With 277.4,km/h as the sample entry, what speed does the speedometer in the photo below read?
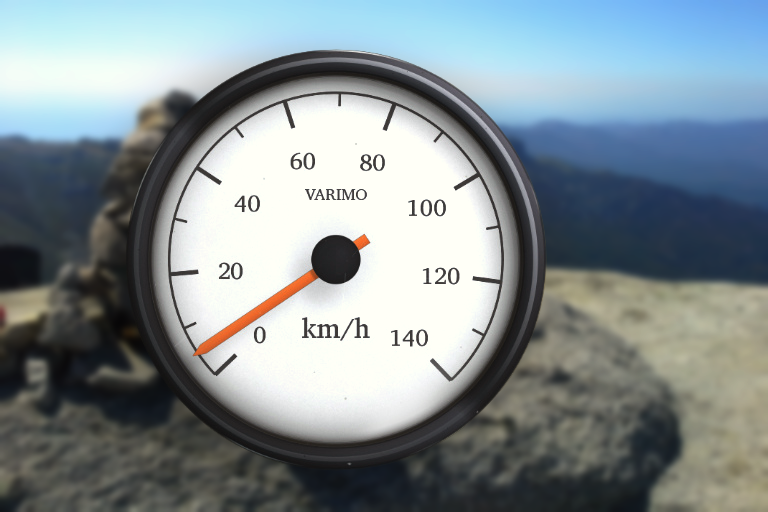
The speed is 5,km/h
